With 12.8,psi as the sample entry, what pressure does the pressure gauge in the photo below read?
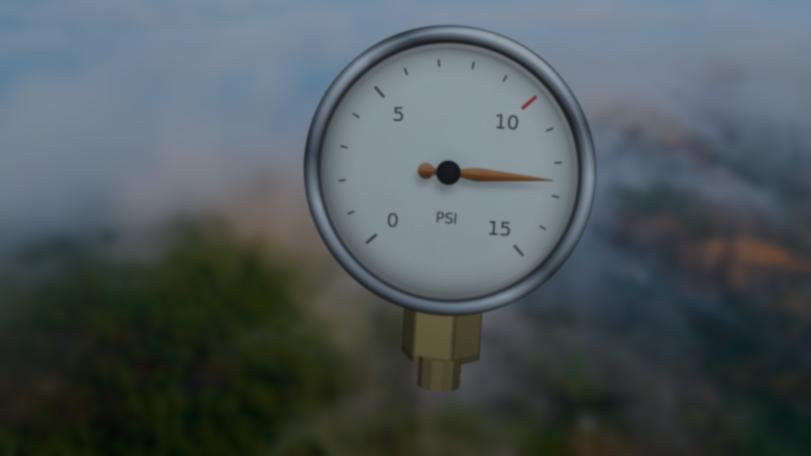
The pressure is 12.5,psi
